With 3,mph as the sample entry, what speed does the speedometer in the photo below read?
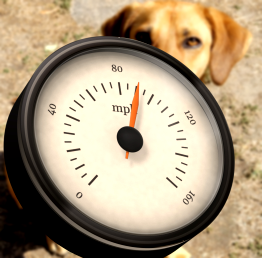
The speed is 90,mph
